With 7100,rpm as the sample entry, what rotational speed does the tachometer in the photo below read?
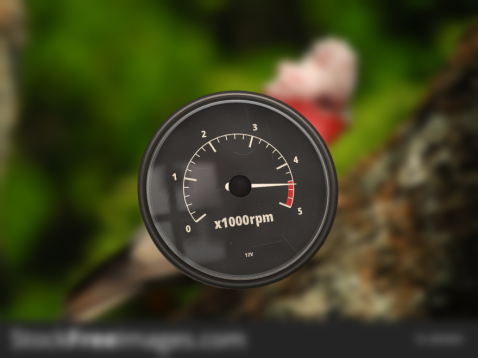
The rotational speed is 4500,rpm
